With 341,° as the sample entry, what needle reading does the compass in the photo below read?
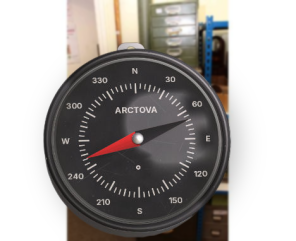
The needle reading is 250,°
